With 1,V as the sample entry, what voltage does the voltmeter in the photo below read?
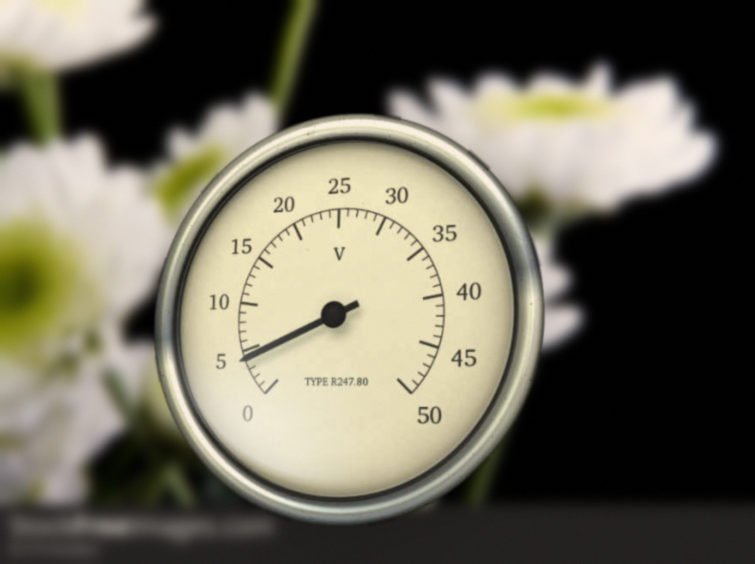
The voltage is 4,V
